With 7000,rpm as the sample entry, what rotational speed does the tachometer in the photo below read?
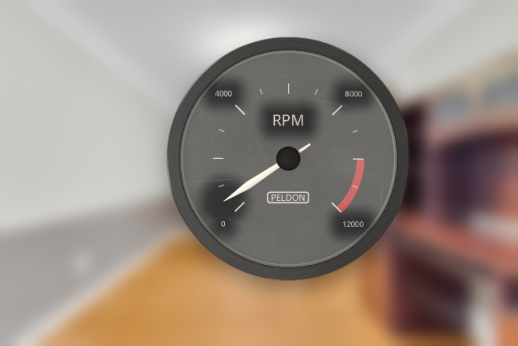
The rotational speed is 500,rpm
